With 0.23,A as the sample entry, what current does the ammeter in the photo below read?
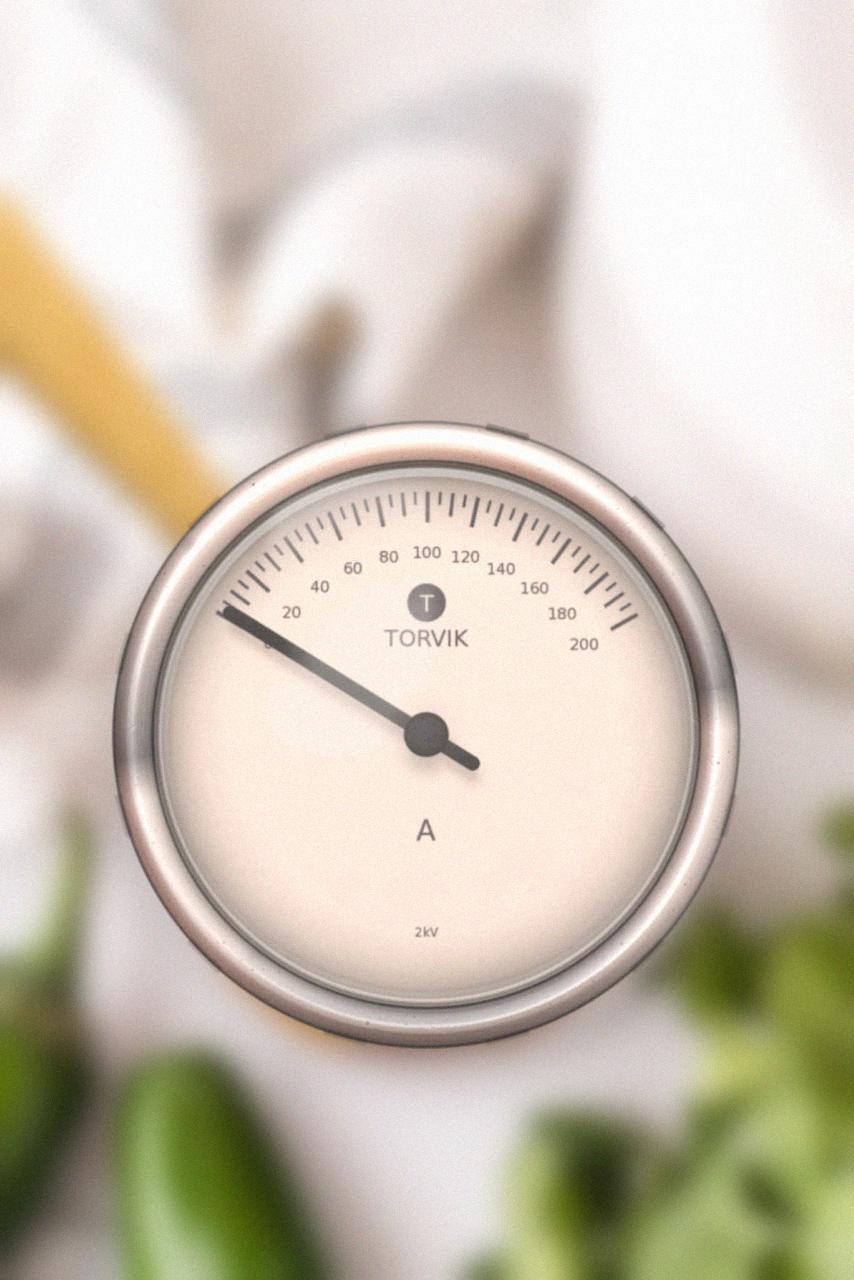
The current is 2.5,A
